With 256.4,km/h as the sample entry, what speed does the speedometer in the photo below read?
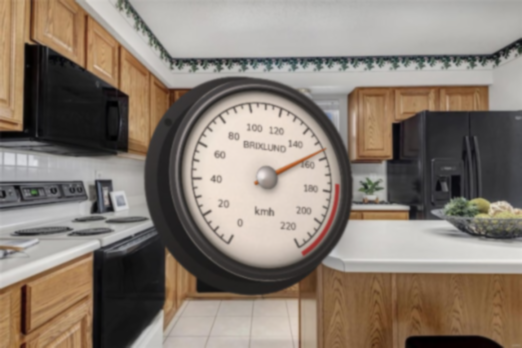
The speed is 155,km/h
